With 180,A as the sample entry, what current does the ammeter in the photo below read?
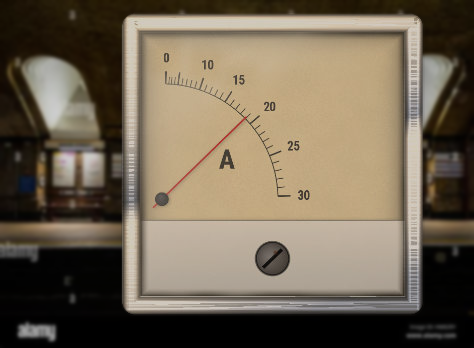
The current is 19,A
